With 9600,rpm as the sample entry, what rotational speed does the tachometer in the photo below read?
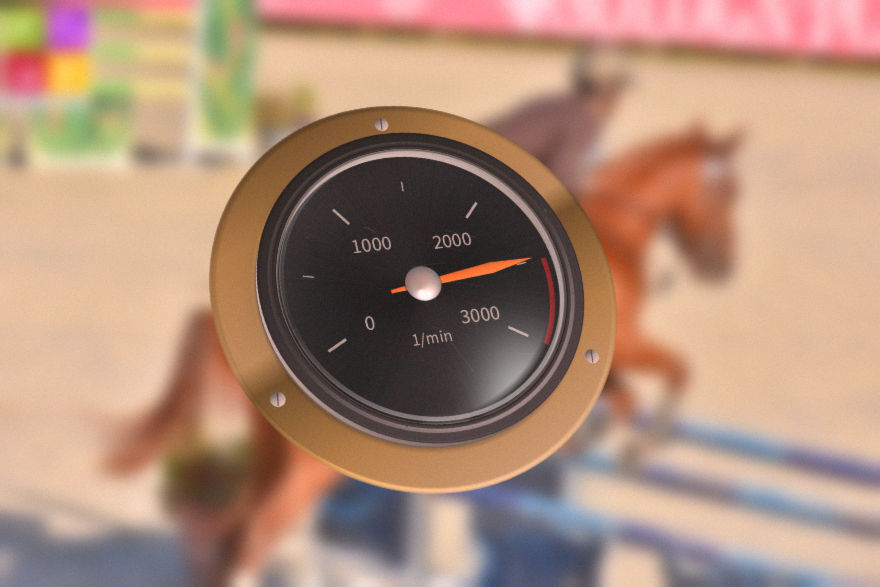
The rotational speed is 2500,rpm
